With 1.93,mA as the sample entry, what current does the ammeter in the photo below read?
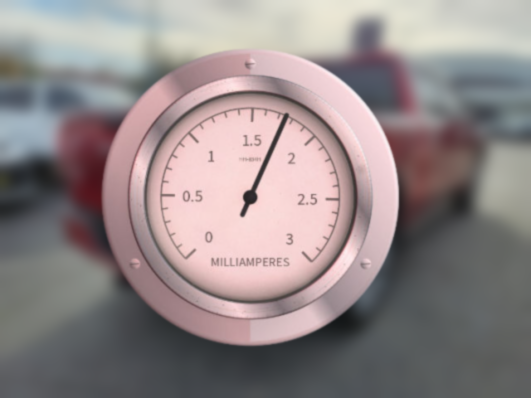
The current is 1.75,mA
